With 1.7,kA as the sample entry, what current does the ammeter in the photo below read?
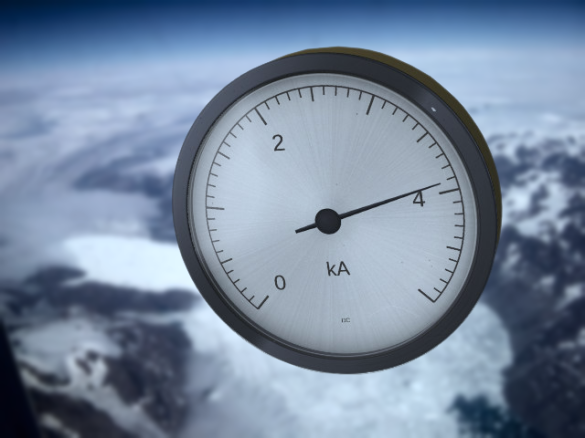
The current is 3.9,kA
